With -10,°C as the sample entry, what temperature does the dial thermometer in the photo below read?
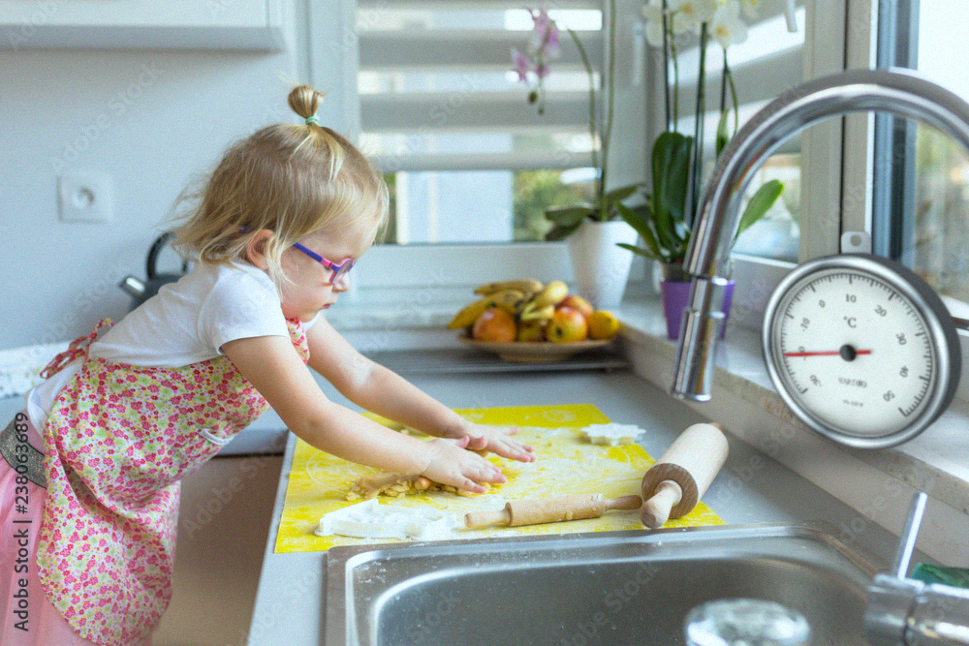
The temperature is -20,°C
